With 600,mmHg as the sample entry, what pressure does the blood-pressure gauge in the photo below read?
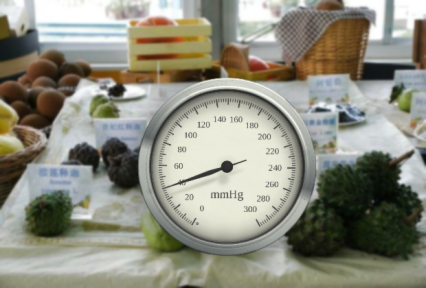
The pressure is 40,mmHg
